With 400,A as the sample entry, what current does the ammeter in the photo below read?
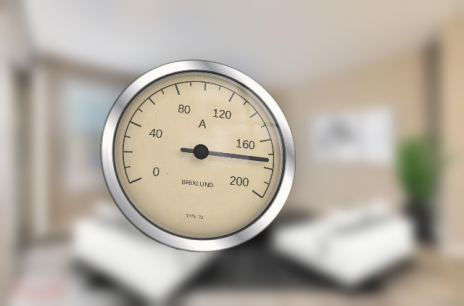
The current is 175,A
